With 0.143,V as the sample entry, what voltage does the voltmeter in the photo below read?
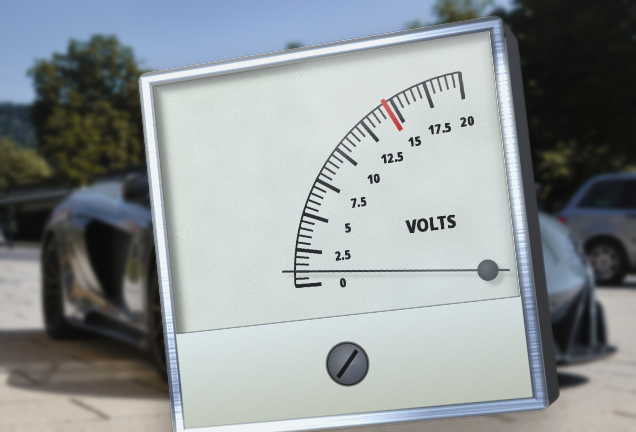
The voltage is 1,V
